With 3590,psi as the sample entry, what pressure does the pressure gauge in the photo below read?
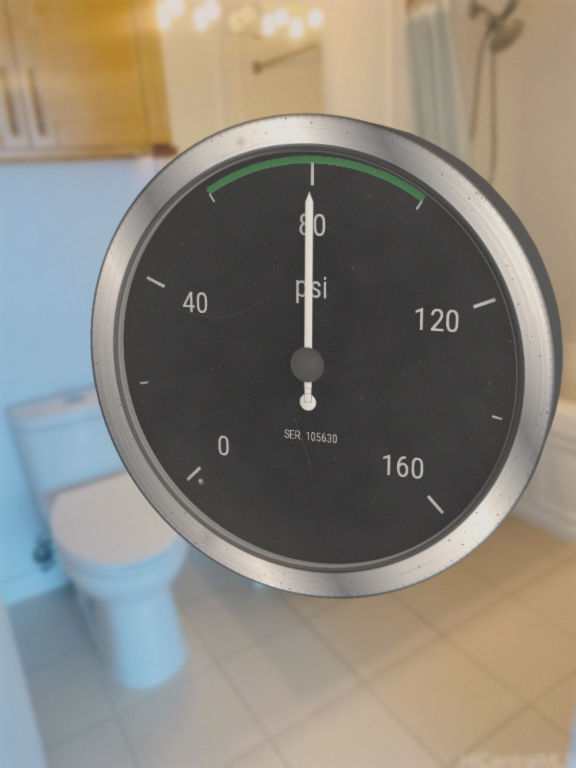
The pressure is 80,psi
